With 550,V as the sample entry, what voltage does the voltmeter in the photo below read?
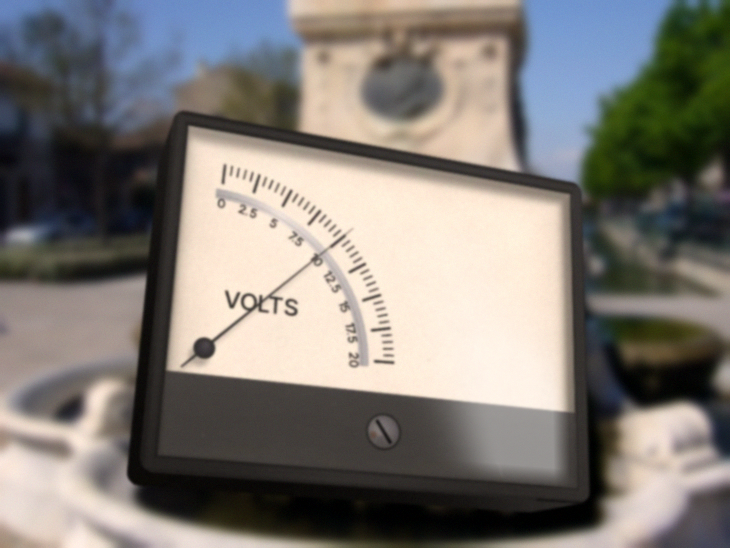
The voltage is 10,V
